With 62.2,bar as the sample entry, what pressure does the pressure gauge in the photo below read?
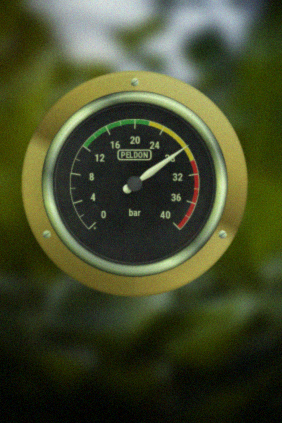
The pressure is 28,bar
